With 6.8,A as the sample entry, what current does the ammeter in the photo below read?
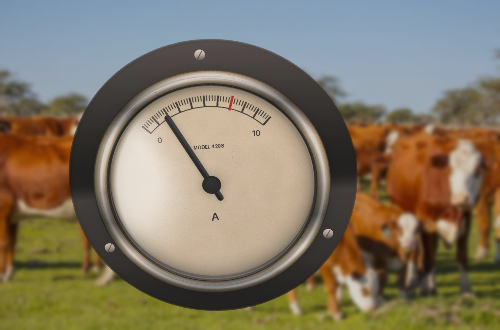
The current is 2,A
